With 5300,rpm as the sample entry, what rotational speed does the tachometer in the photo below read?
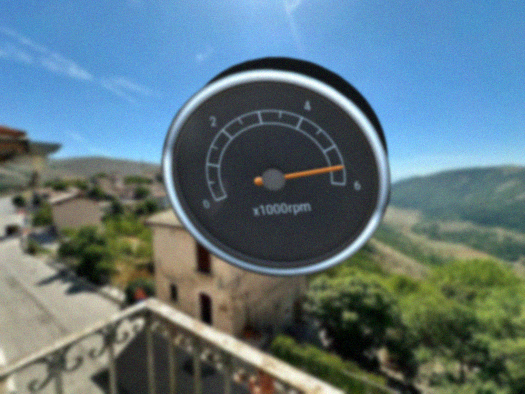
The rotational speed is 5500,rpm
